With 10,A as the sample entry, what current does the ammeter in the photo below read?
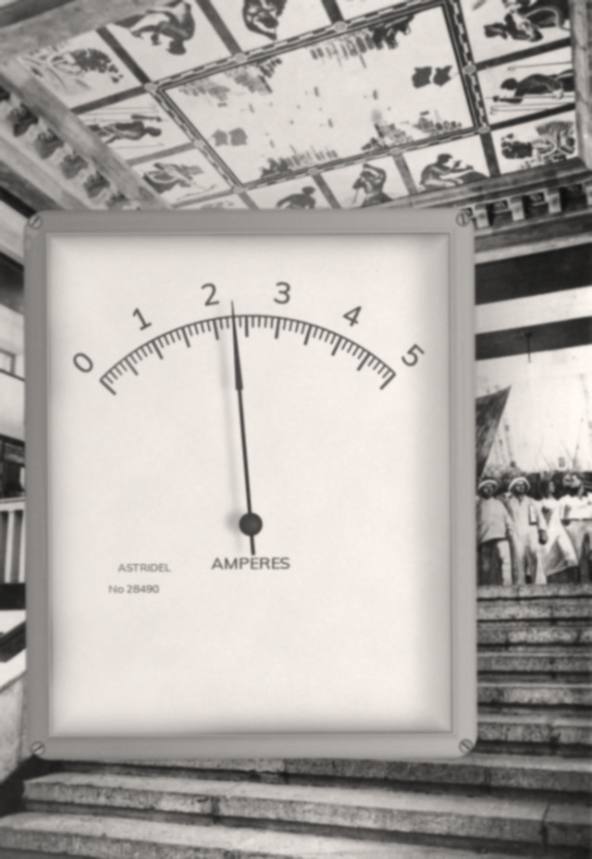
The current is 2.3,A
